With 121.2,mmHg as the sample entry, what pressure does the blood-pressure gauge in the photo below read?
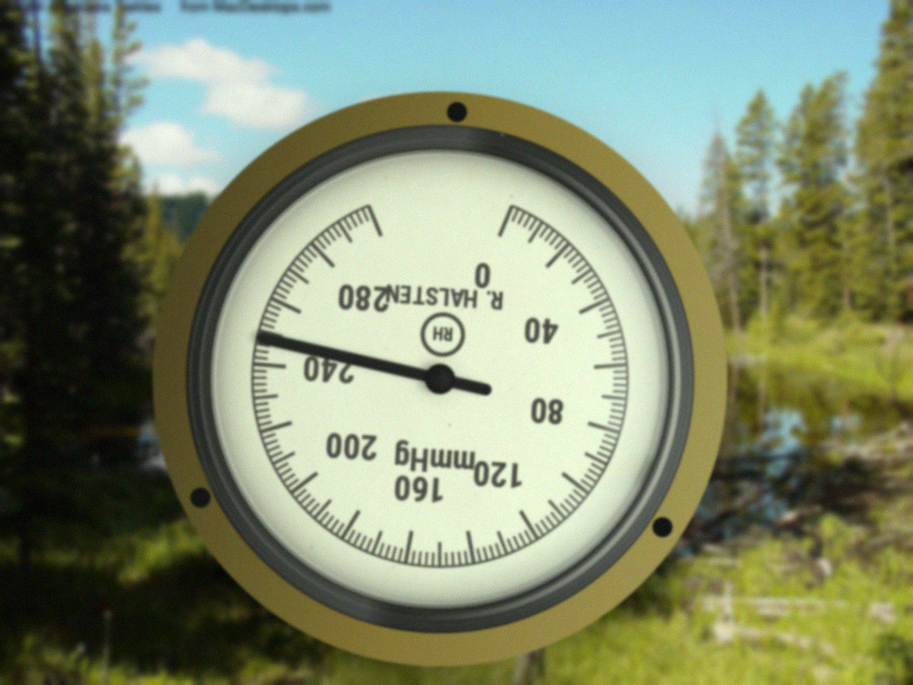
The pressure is 248,mmHg
